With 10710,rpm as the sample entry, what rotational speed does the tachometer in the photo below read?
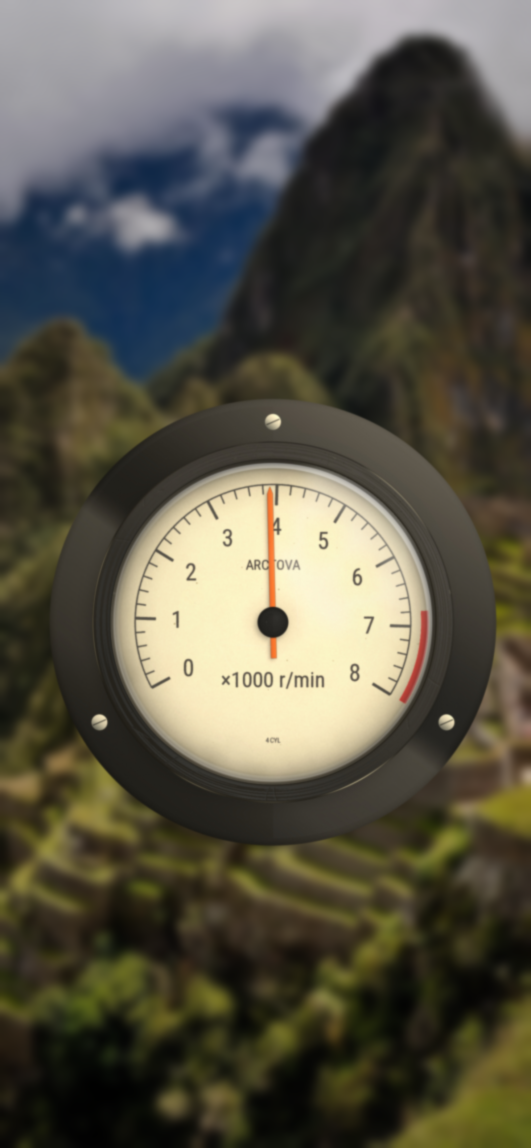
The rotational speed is 3900,rpm
